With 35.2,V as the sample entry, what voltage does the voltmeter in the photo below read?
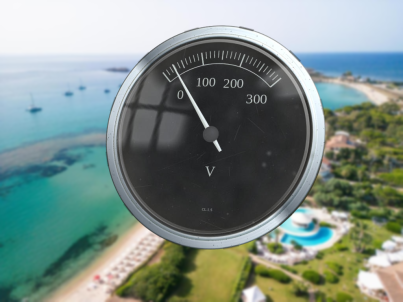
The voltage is 30,V
